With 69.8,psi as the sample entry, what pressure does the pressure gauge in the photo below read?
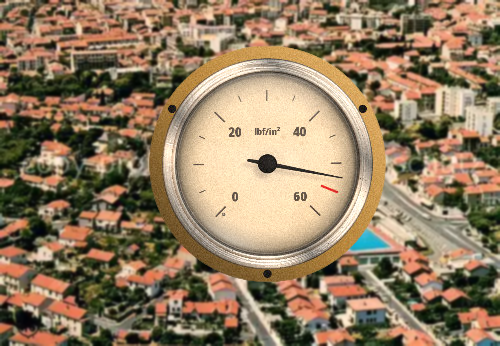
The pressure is 52.5,psi
